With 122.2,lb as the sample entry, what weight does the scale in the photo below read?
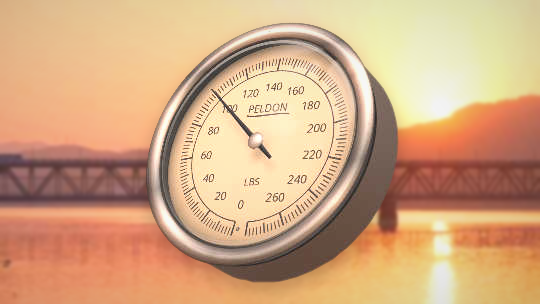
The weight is 100,lb
